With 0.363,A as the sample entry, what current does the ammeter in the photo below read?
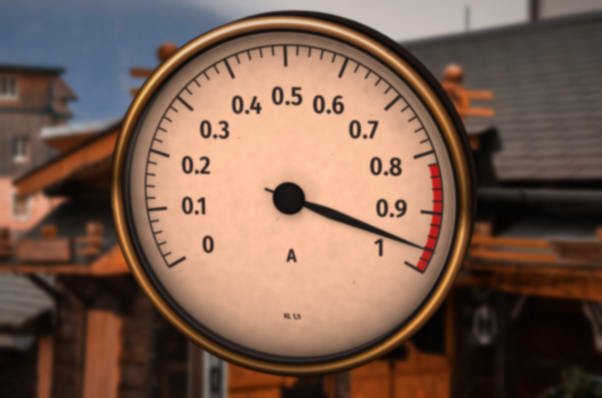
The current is 0.96,A
